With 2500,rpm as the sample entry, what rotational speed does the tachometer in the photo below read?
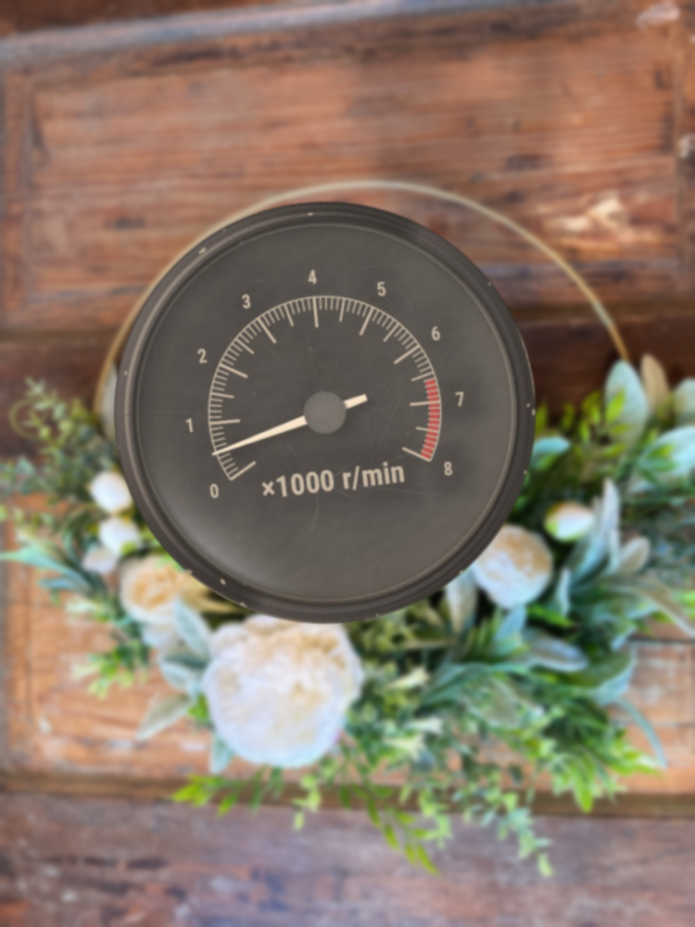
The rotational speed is 500,rpm
